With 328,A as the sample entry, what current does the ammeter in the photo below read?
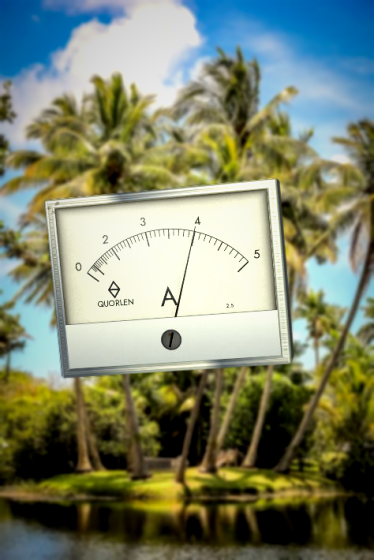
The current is 4,A
